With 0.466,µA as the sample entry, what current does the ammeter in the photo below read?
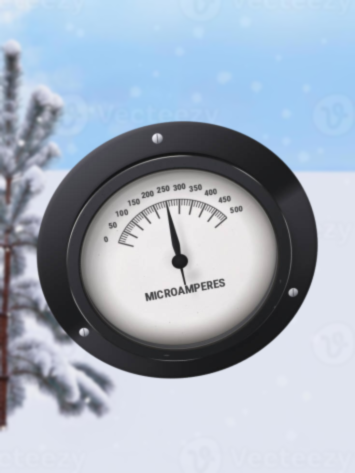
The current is 250,µA
